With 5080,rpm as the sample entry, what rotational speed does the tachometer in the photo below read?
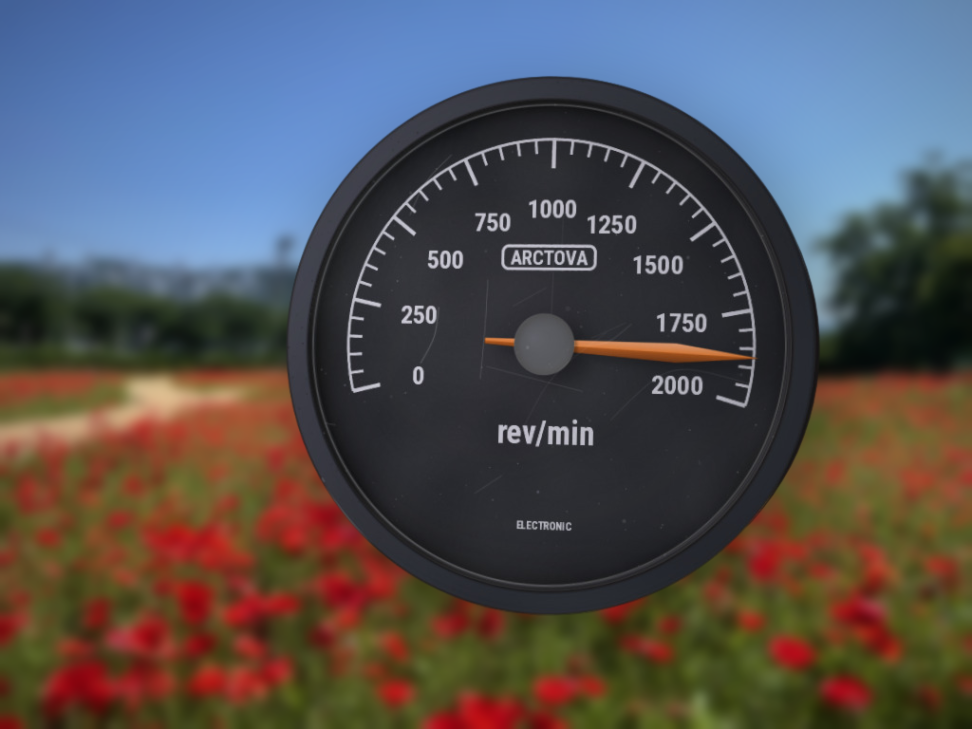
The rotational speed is 1875,rpm
